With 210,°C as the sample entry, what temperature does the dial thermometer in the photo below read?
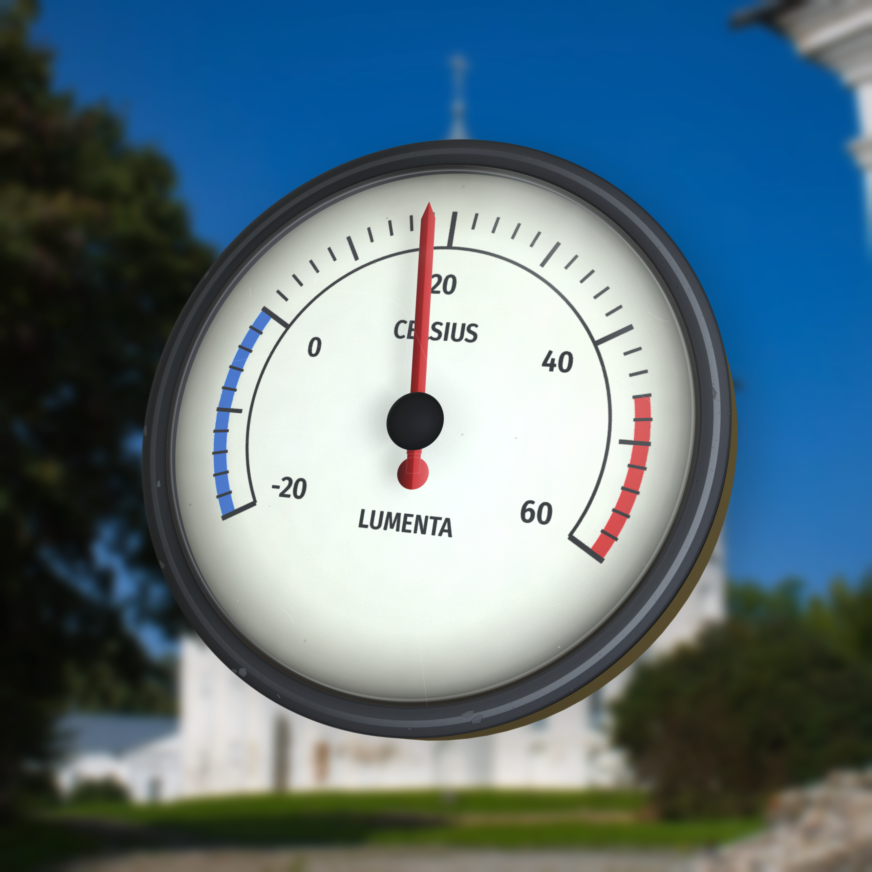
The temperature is 18,°C
